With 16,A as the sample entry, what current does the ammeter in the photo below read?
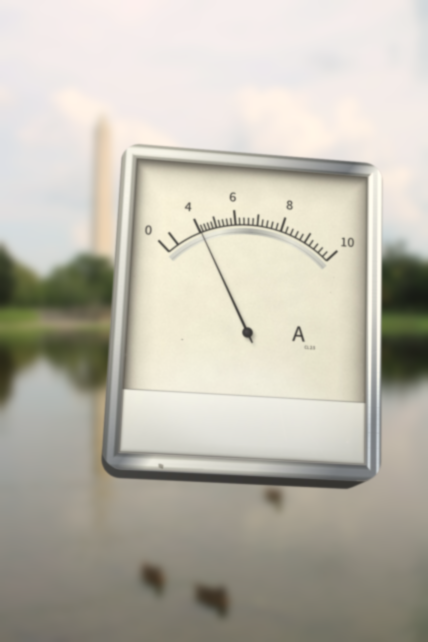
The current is 4,A
